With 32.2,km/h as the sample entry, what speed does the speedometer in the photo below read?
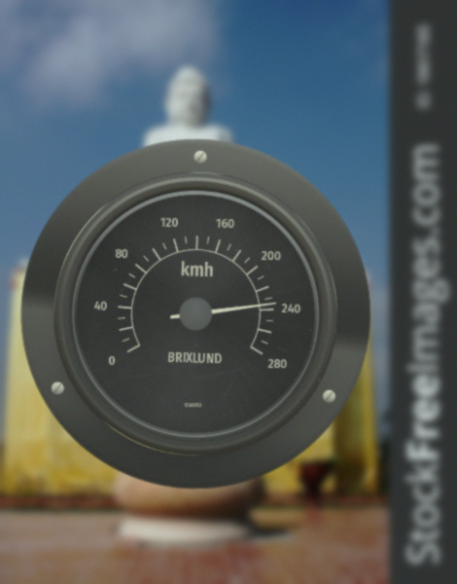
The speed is 235,km/h
